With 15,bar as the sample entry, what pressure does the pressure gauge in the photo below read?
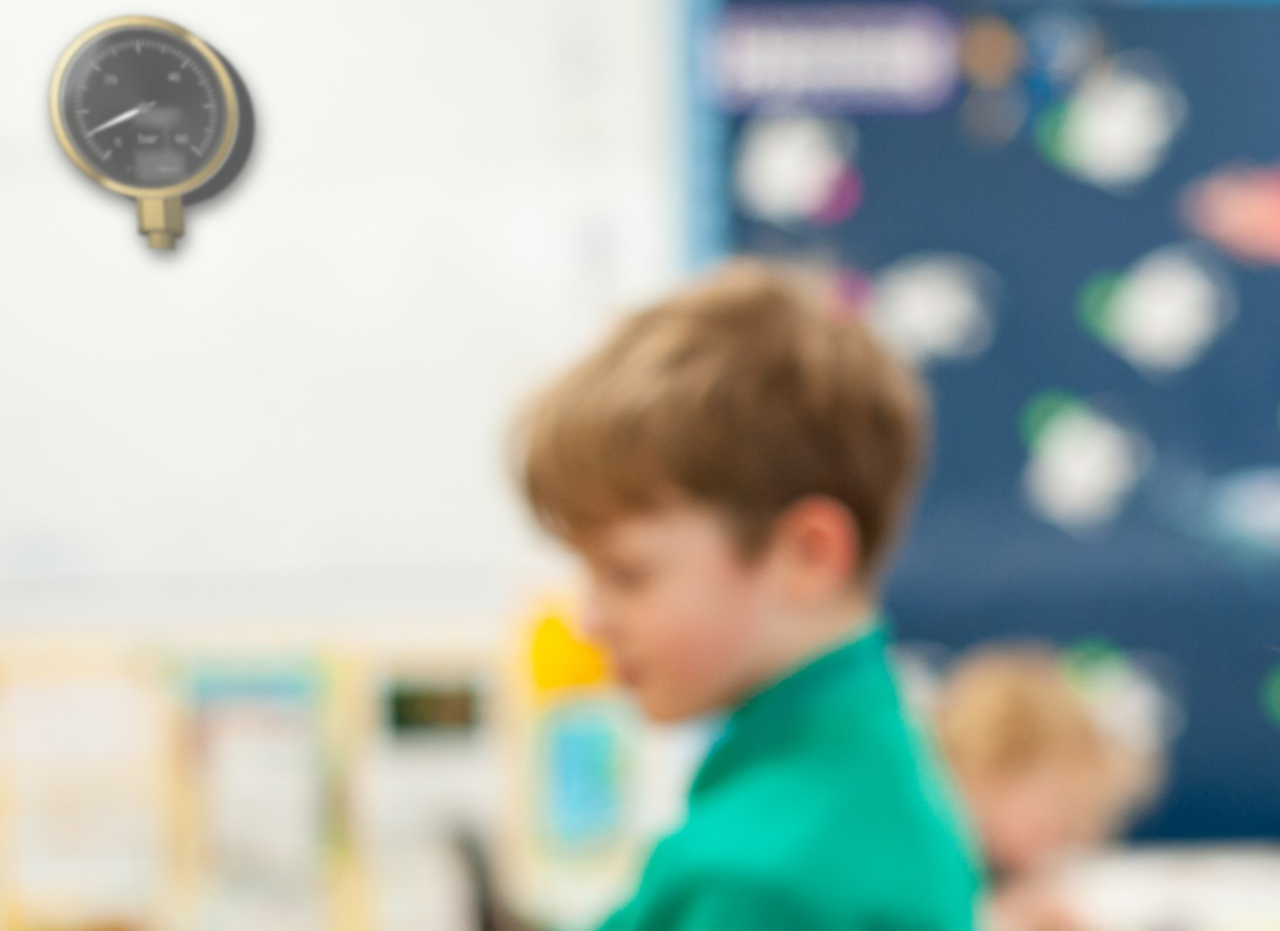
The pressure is 5,bar
